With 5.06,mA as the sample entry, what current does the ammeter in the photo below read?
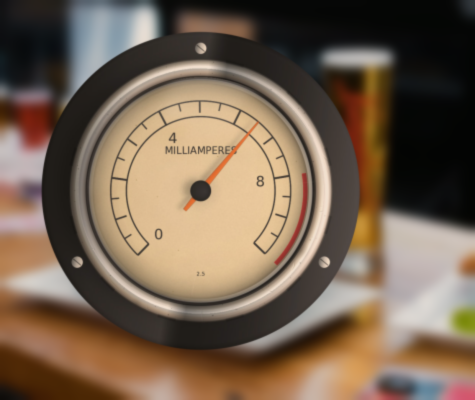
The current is 6.5,mA
